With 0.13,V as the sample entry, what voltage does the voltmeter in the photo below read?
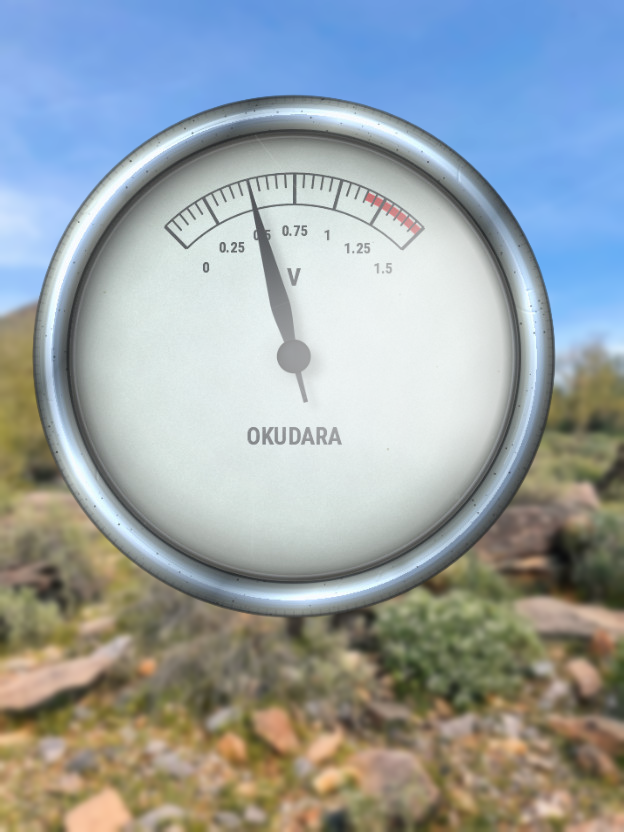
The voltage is 0.5,V
